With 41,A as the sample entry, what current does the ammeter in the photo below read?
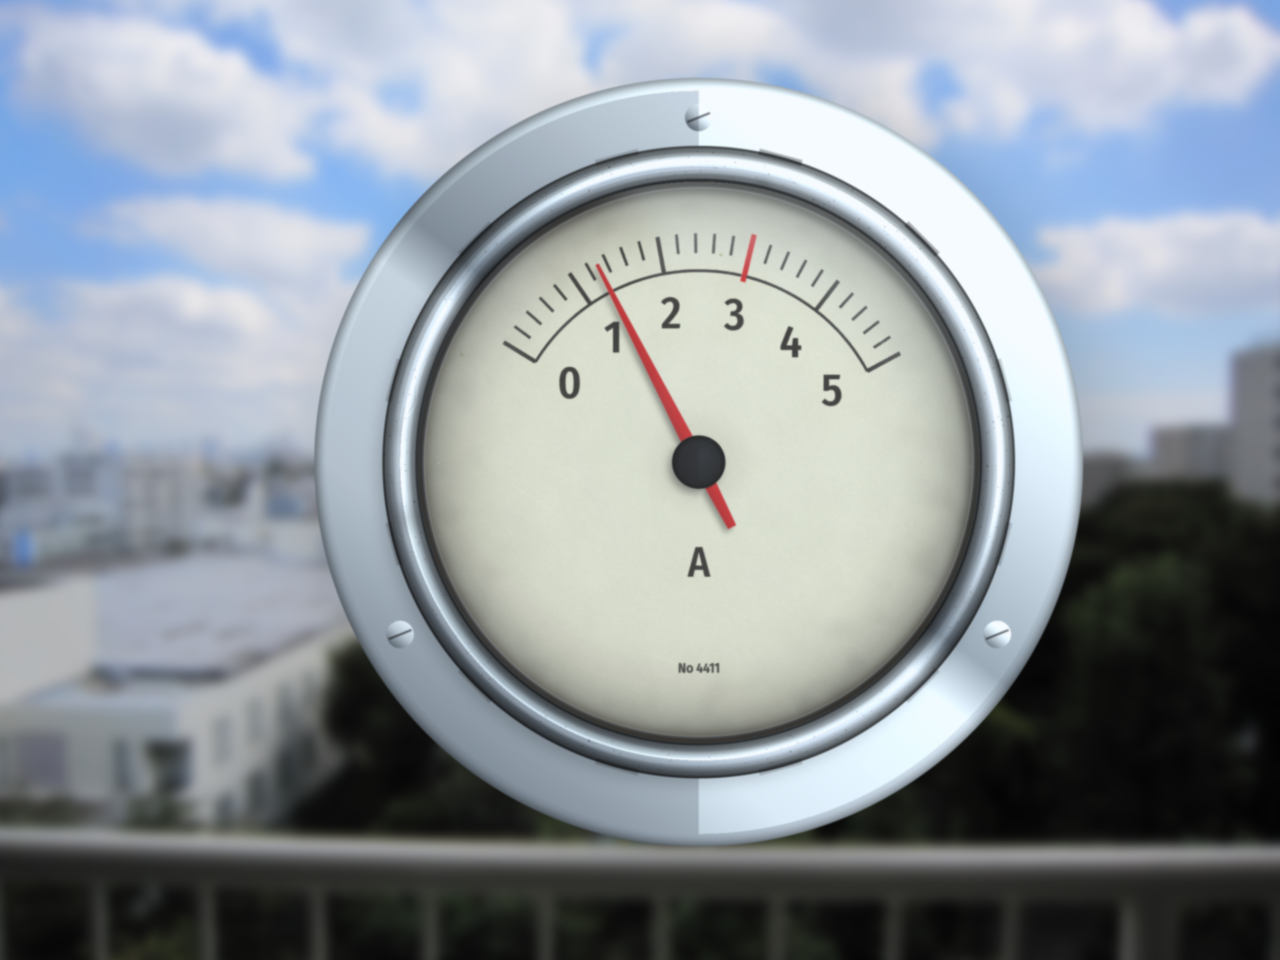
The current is 1.3,A
